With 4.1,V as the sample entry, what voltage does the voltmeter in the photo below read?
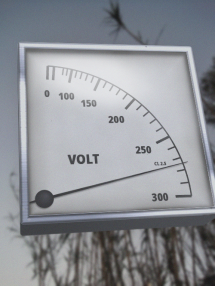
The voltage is 275,V
